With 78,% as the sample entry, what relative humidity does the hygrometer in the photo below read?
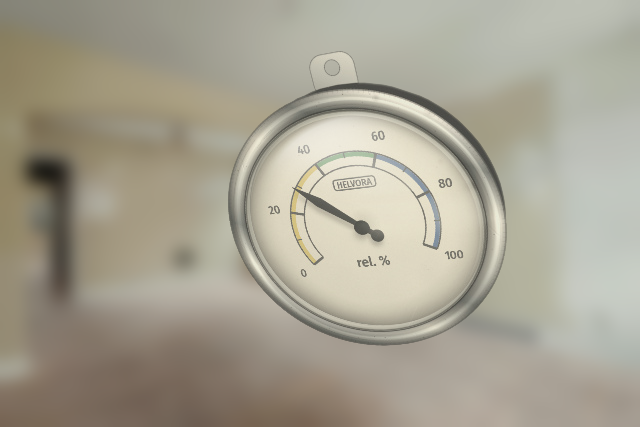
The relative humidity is 30,%
